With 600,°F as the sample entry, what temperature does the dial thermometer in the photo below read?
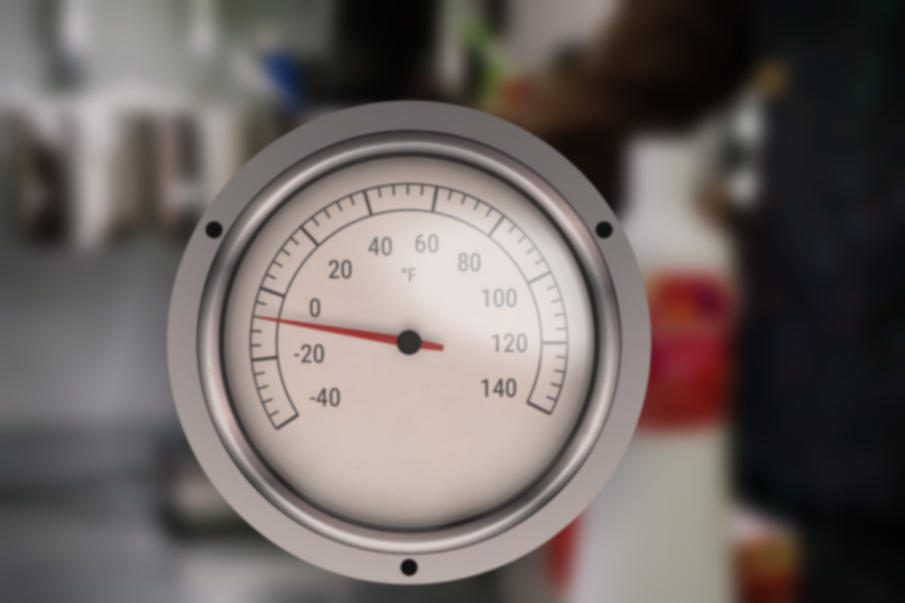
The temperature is -8,°F
